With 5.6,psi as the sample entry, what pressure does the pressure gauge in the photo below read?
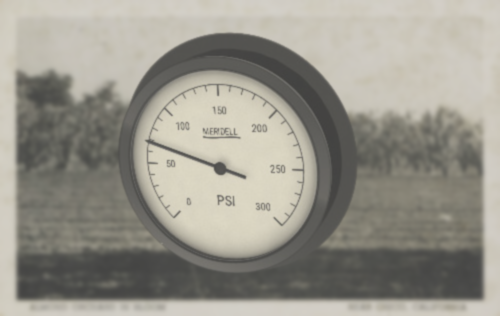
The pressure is 70,psi
